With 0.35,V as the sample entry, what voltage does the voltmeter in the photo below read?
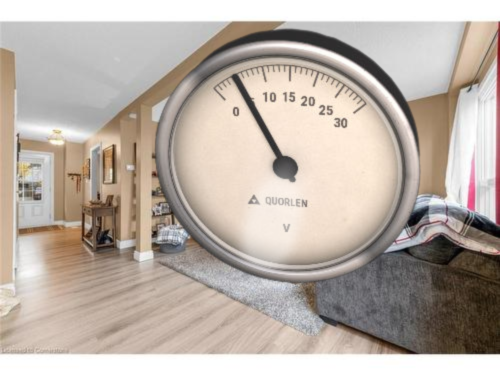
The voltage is 5,V
